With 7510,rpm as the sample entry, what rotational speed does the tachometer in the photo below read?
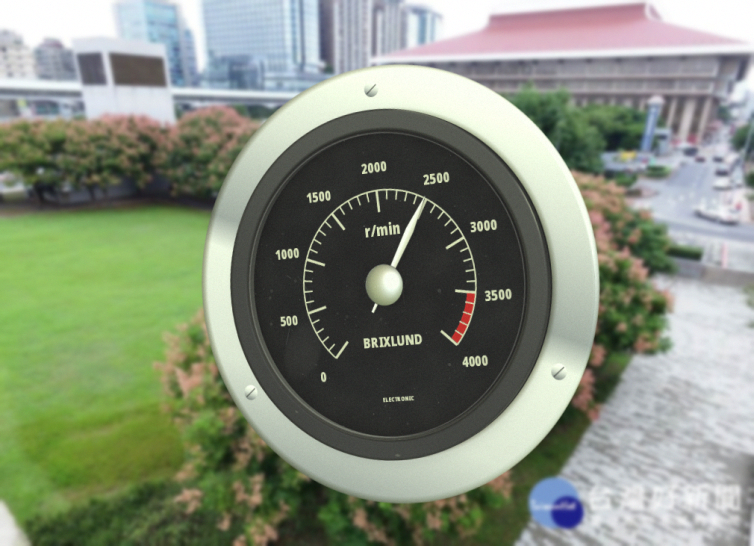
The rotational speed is 2500,rpm
